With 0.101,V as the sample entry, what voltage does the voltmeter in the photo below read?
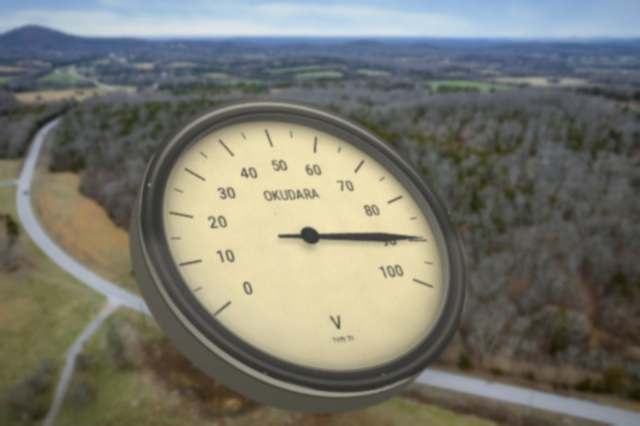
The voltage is 90,V
